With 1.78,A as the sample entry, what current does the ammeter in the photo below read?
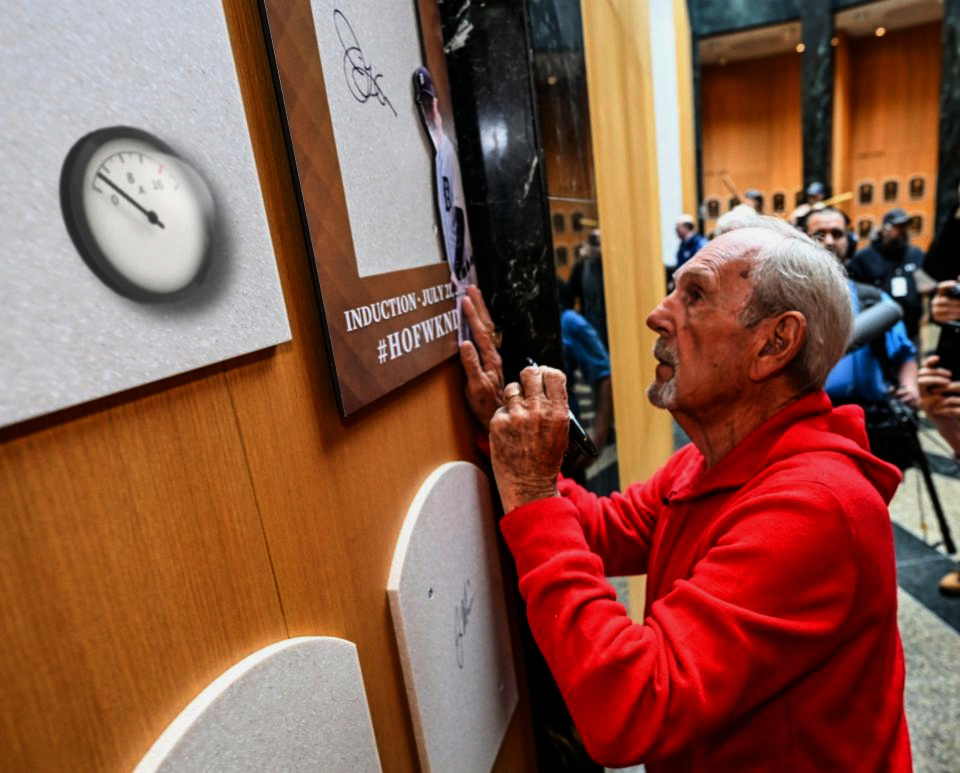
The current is 2,A
